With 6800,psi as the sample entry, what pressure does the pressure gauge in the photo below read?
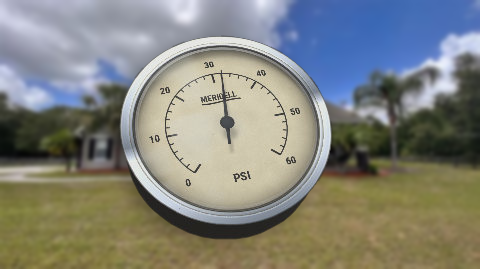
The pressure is 32,psi
